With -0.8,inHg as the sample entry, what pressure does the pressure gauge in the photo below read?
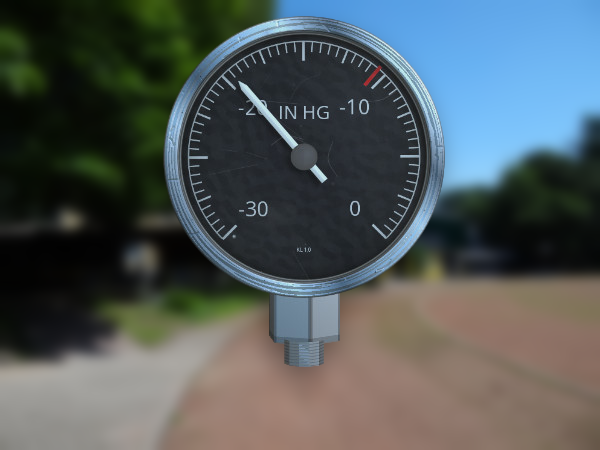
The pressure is -19.5,inHg
